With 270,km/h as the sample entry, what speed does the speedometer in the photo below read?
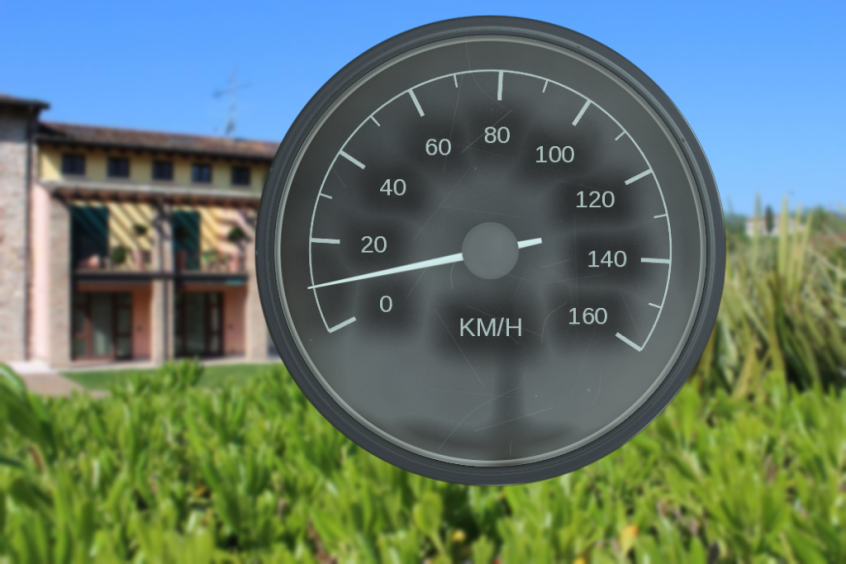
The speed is 10,km/h
